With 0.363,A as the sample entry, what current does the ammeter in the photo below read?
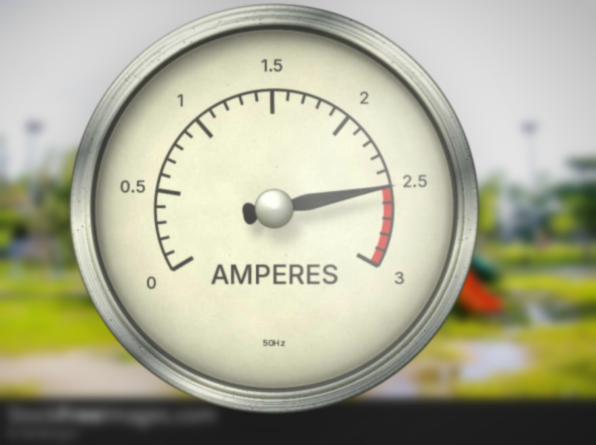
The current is 2.5,A
